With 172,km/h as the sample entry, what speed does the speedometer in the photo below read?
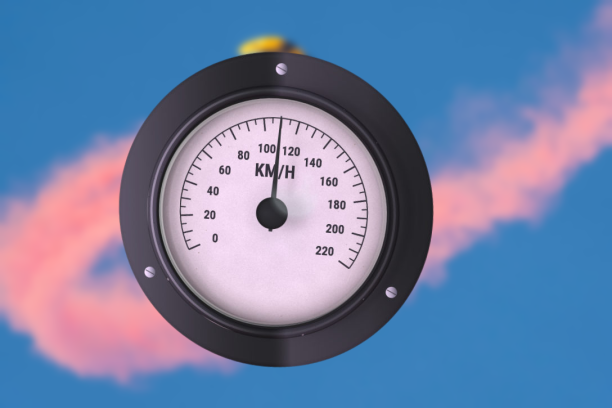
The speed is 110,km/h
